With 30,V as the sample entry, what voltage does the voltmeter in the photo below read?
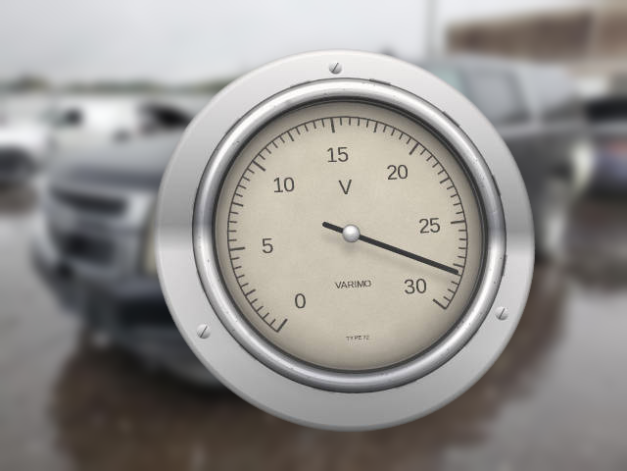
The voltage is 28,V
